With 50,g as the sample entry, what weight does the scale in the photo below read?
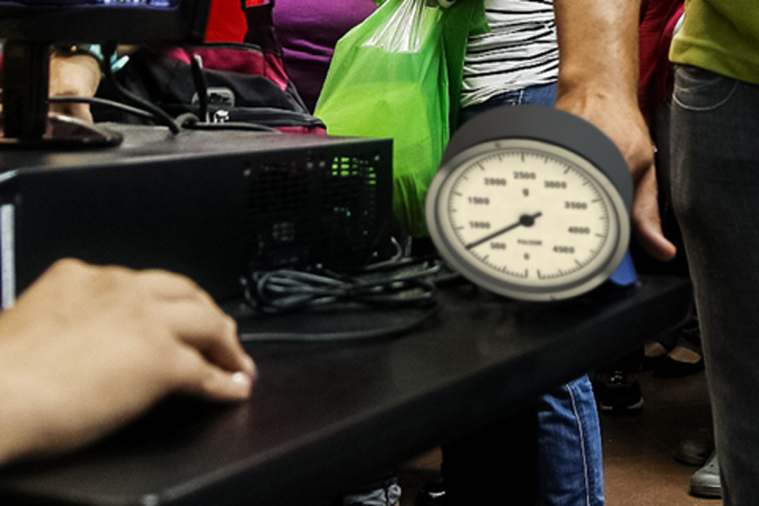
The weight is 750,g
